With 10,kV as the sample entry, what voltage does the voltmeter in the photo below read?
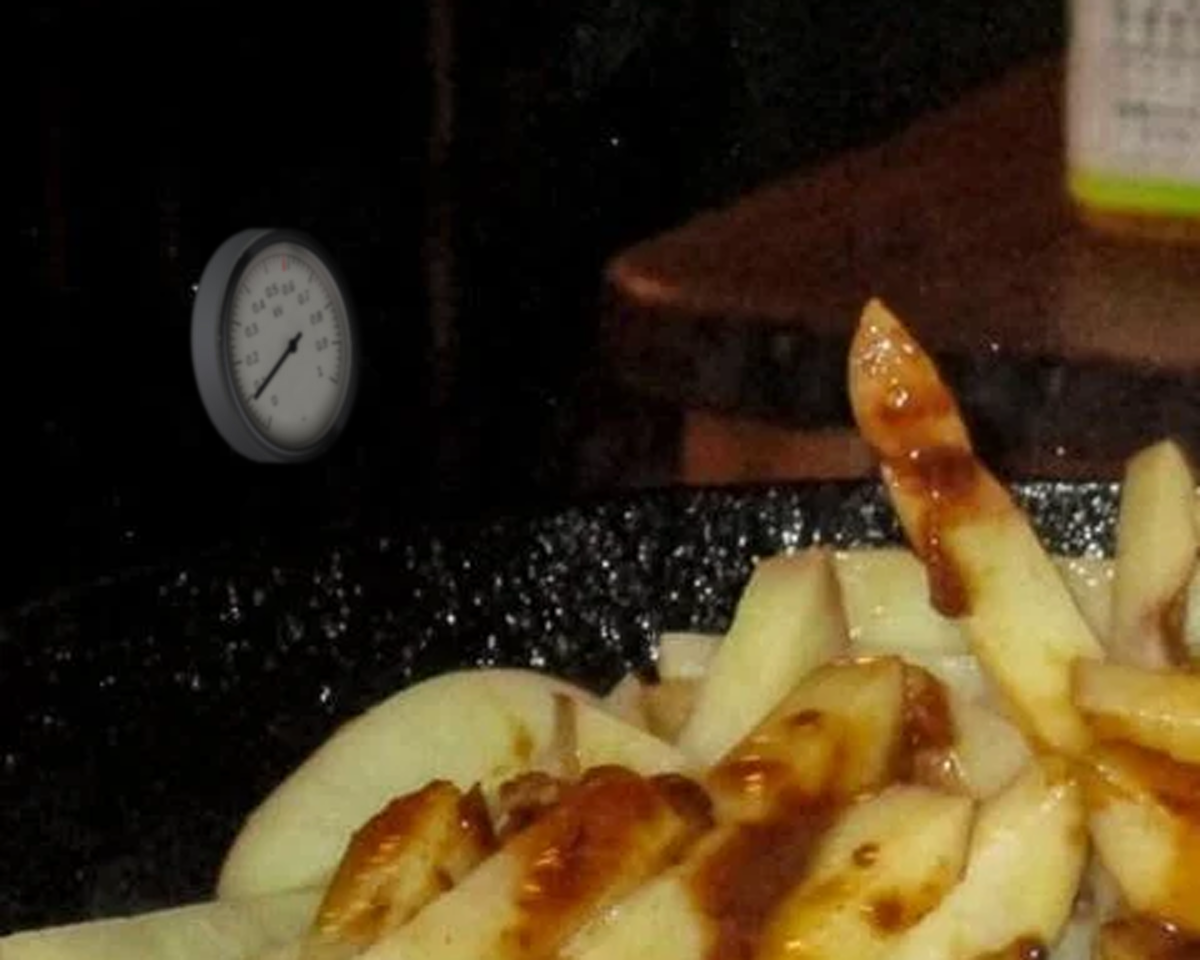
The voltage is 0.1,kV
